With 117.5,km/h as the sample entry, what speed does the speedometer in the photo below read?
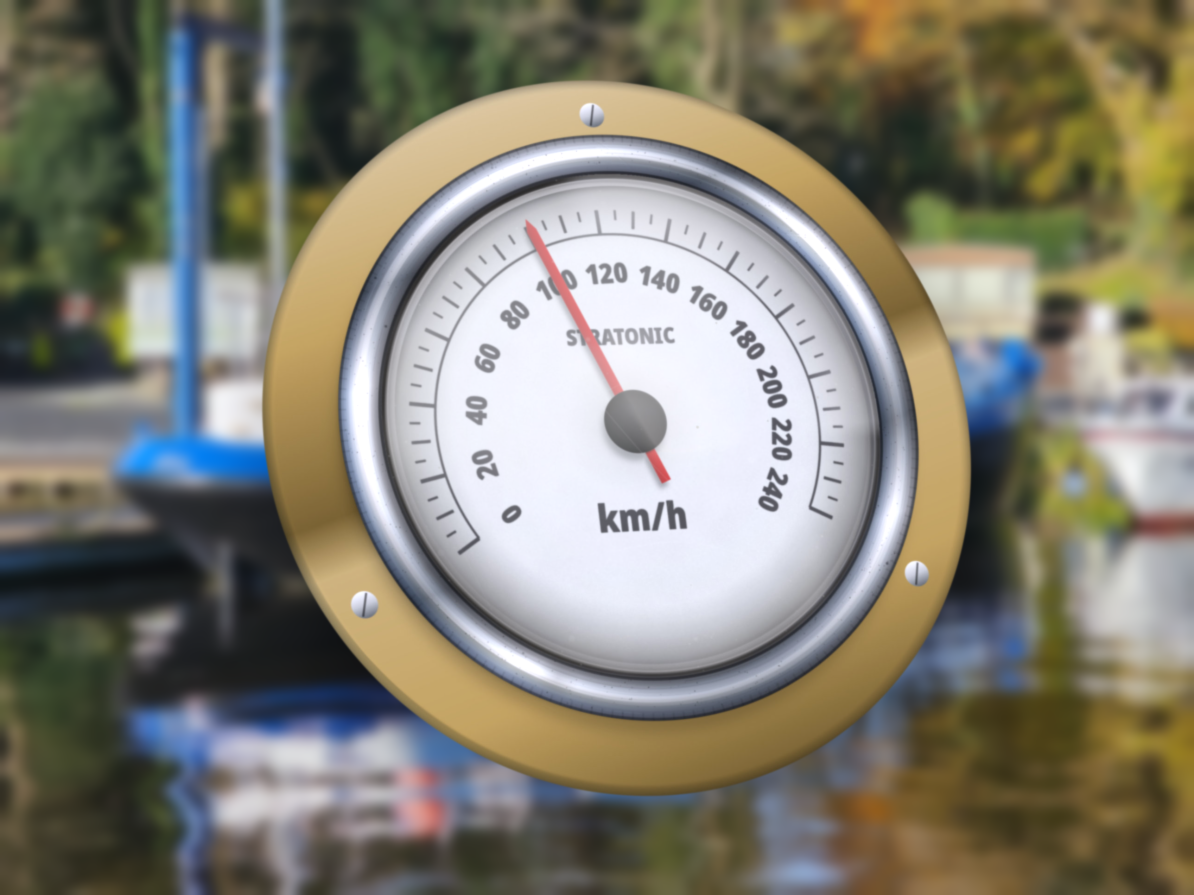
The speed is 100,km/h
